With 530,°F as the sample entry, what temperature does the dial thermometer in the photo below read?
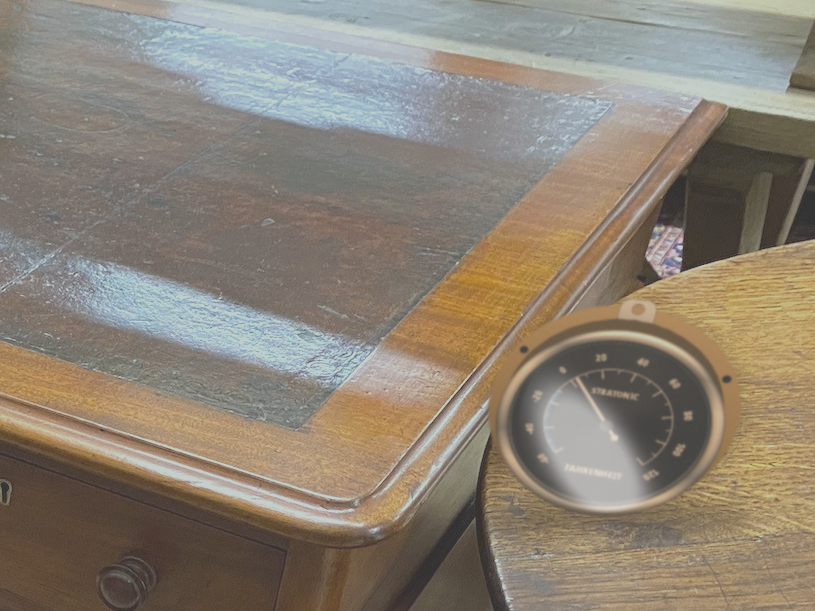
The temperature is 5,°F
